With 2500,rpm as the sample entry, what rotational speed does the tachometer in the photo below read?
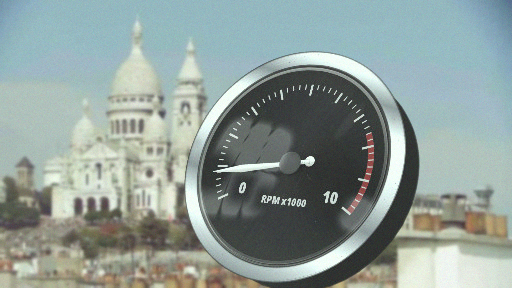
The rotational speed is 800,rpm
